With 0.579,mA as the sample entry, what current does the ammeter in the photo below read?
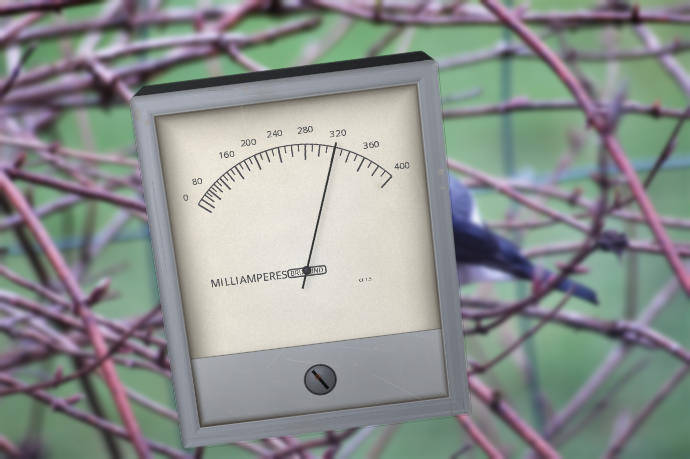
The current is 320,mA
